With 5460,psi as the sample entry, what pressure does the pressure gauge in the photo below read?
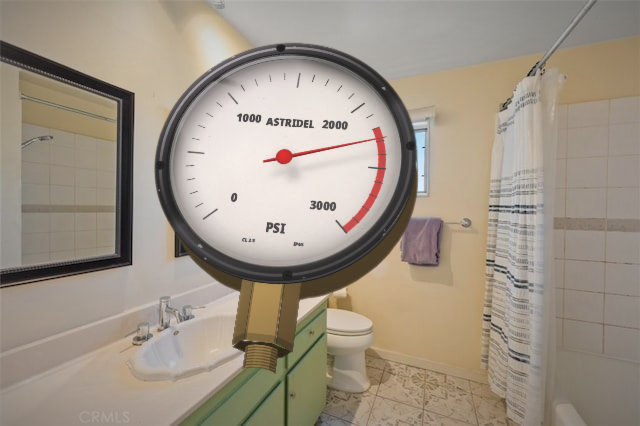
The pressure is 2300,psi
